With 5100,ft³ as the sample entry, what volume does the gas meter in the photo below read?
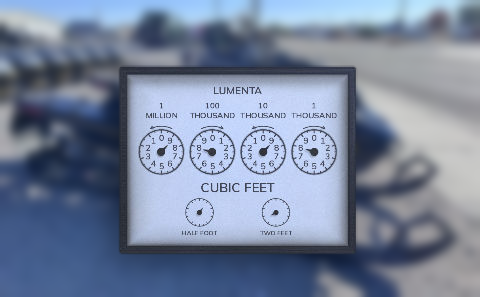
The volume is 878800,ft³
